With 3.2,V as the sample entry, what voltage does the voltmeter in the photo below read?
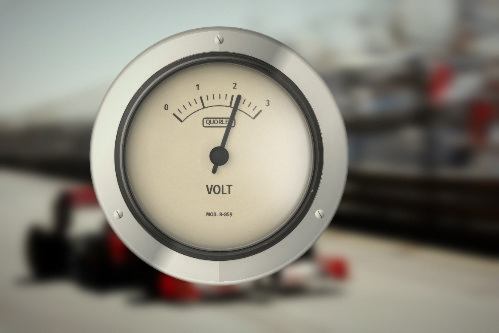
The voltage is 2.2,V
